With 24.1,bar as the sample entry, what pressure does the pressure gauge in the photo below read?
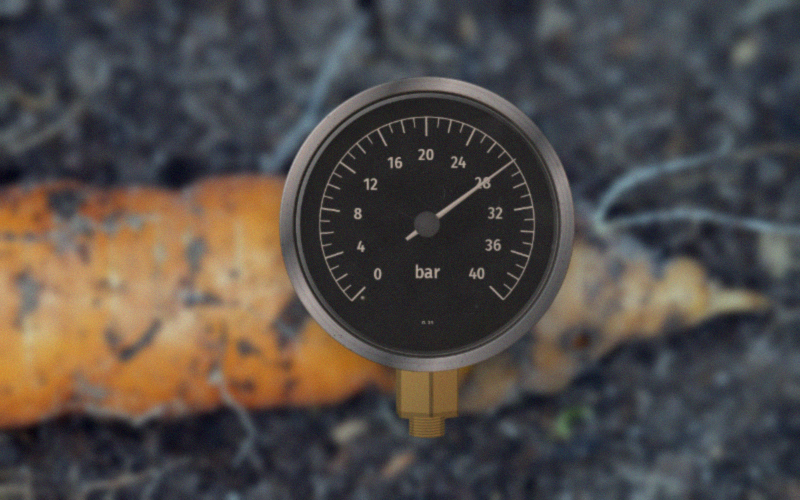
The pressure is 28,bar
